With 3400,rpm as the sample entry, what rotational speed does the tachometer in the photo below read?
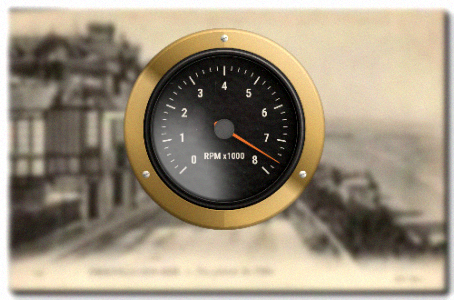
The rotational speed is 7600,rpm
